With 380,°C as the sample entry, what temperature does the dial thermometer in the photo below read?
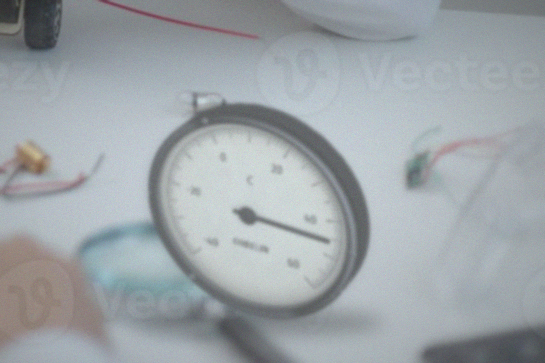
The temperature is 45,°C
